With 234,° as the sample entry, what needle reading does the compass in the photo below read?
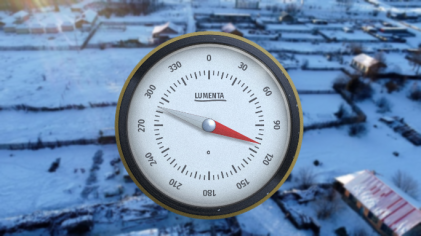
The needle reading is 110,°
